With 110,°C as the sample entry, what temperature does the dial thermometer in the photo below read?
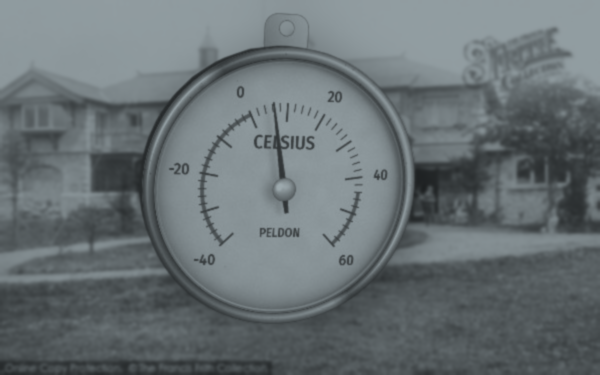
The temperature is 6,°C
